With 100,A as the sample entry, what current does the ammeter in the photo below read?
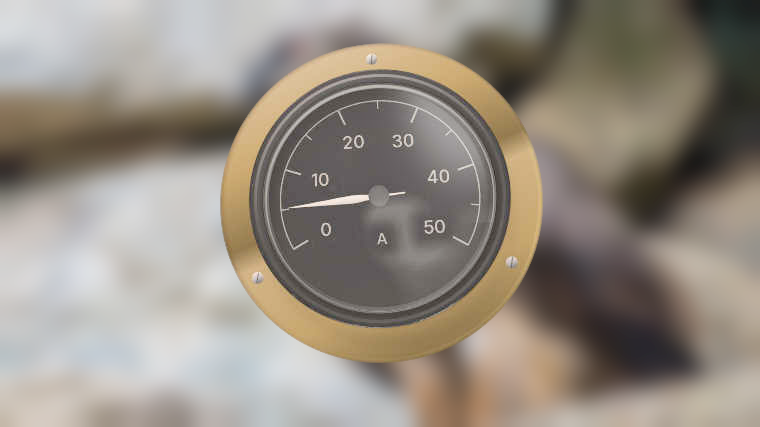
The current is 5,A
